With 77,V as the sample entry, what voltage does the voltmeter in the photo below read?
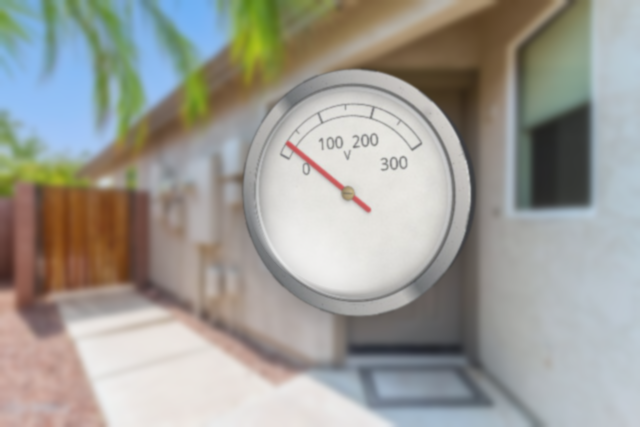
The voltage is 25,V
